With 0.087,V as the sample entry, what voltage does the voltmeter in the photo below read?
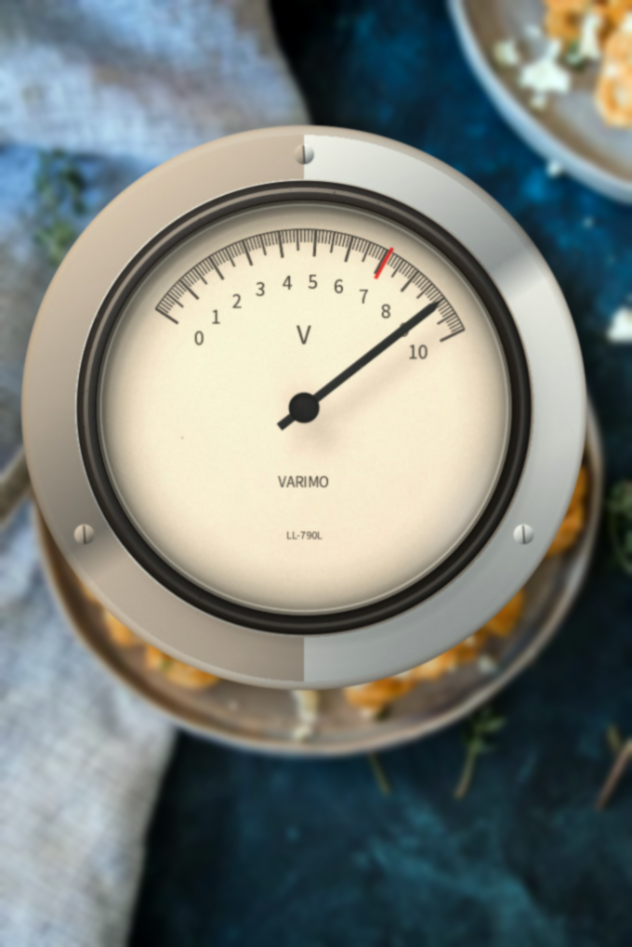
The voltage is 9,V
